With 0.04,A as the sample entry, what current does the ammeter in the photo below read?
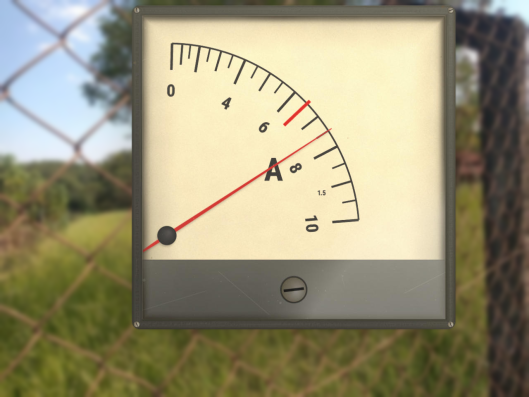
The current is 7.5,A
